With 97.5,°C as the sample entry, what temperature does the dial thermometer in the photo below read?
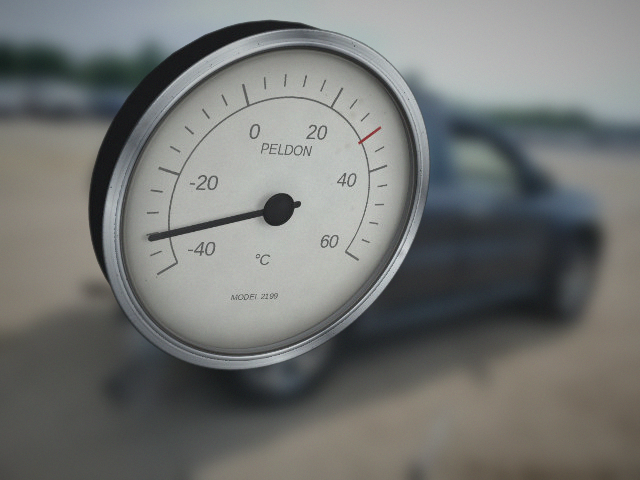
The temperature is -32,°C
